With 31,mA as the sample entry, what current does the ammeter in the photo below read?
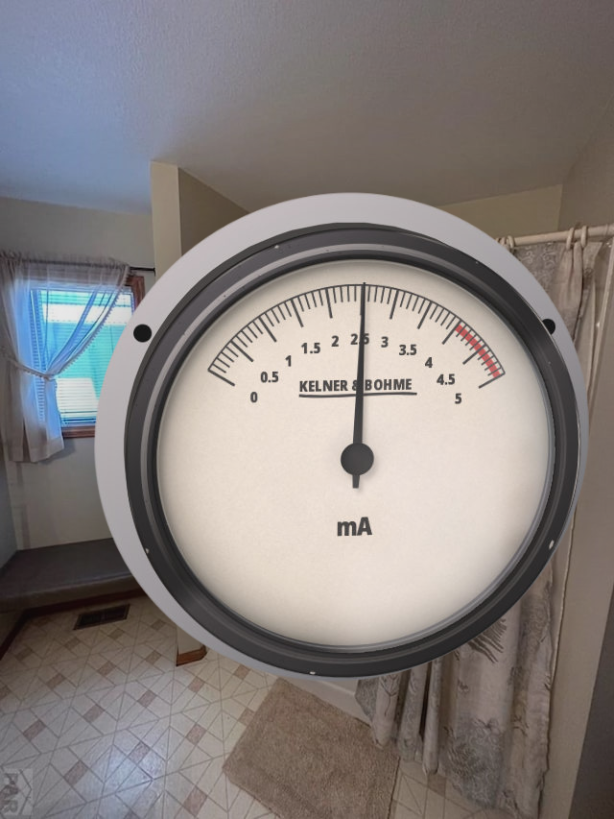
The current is 2.5,mA
